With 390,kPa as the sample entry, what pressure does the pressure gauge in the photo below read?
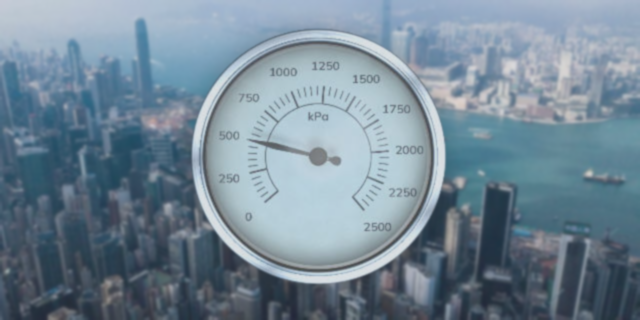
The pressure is 500,kPa
